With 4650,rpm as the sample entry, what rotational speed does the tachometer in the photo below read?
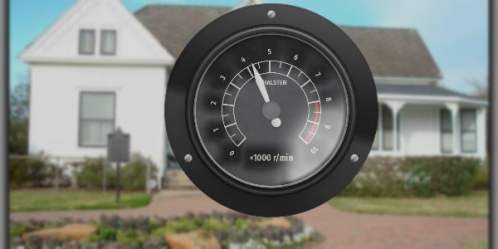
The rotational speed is 4250,rpm
